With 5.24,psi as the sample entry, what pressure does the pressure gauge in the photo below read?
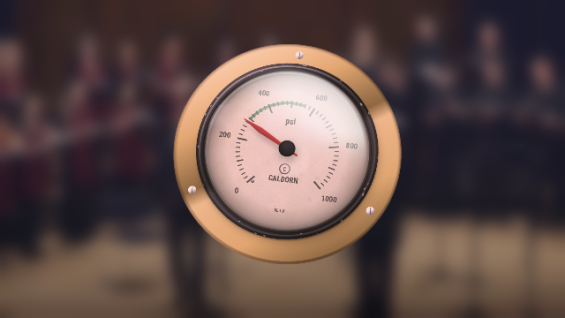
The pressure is 280,psi
